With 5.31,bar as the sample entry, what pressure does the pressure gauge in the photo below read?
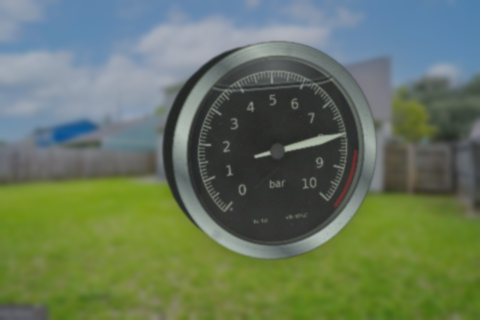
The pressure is 8,bar
